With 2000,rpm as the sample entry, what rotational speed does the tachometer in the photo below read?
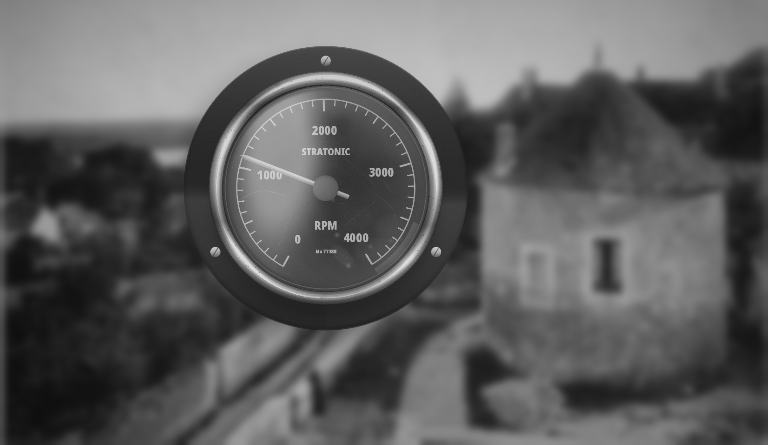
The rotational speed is 1100,rpm
